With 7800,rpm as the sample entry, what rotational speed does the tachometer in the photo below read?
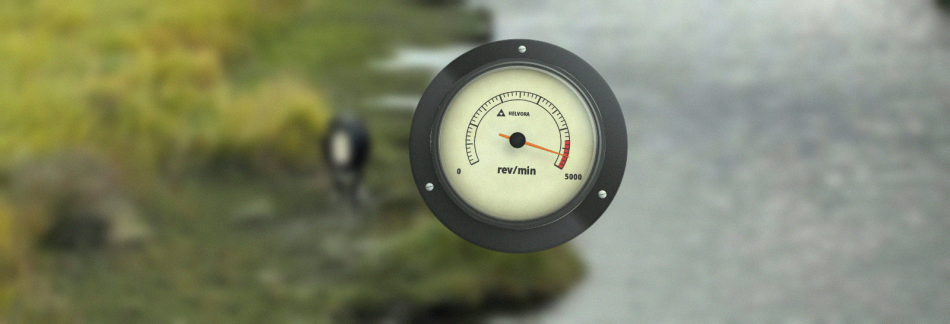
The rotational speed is 4700,rpm
